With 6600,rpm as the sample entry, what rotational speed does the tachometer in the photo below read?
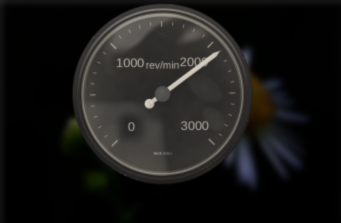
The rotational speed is 2100,rpm
